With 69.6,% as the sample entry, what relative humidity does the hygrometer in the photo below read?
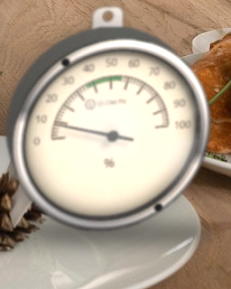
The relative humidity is 10,%
